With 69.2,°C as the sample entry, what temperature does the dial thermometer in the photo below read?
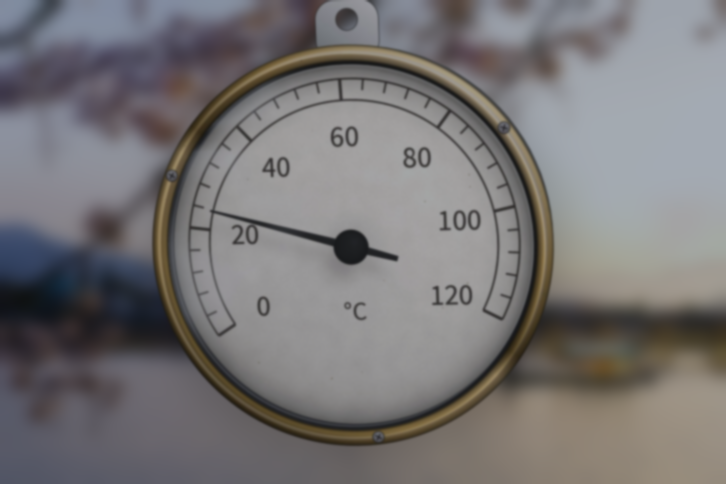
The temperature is 24,°C
